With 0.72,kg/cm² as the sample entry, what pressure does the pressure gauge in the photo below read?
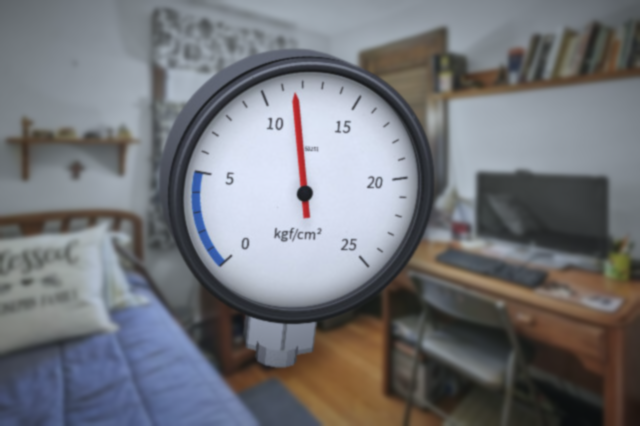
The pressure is 11.5,kg/cm²
